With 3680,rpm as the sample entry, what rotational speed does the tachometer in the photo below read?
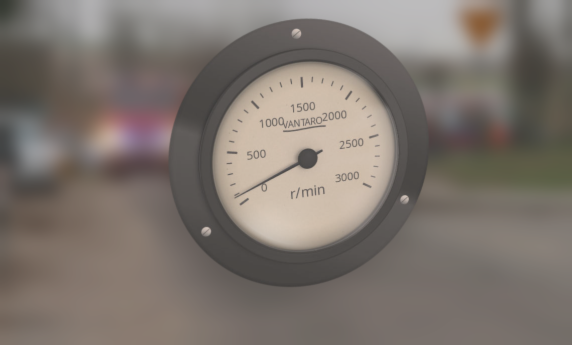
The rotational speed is 100,rpm
